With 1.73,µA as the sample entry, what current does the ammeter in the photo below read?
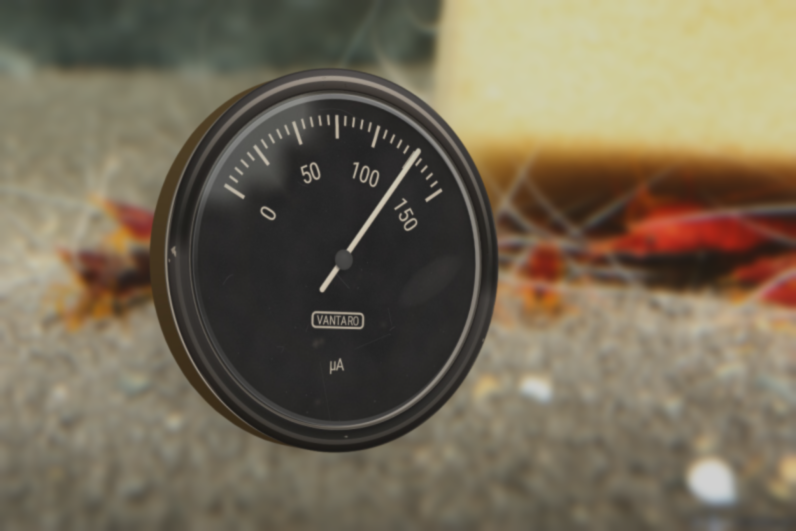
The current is 125,µA
